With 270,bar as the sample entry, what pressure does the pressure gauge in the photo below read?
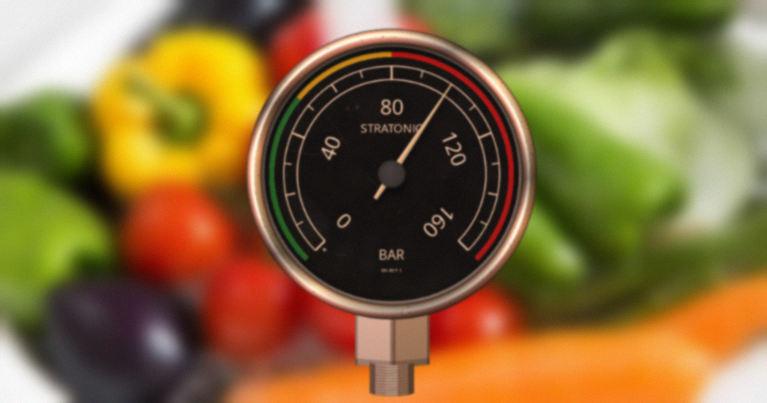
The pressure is 100,bar
